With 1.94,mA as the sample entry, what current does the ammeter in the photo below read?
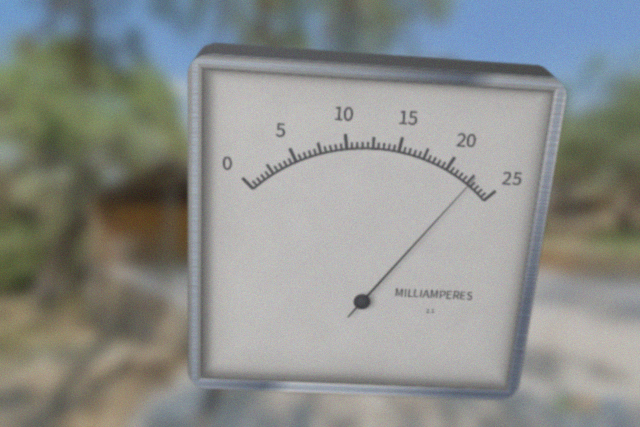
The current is 22.5,mA
